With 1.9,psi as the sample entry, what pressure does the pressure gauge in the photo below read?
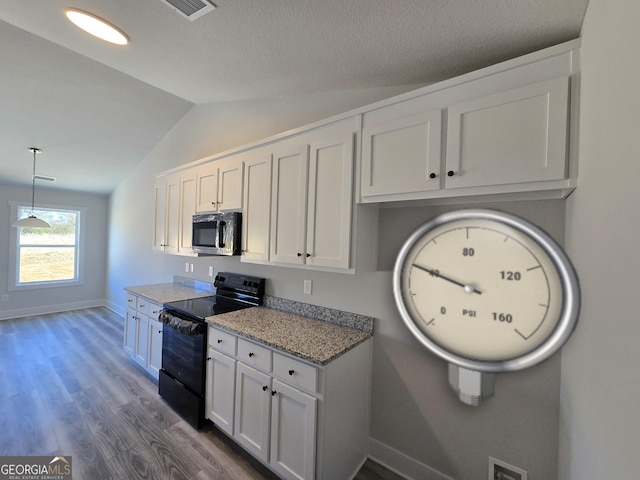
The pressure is 40,psi
